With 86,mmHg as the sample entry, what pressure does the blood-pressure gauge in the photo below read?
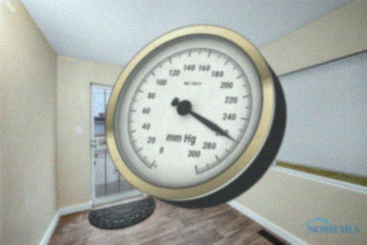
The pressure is 260,mmHg
